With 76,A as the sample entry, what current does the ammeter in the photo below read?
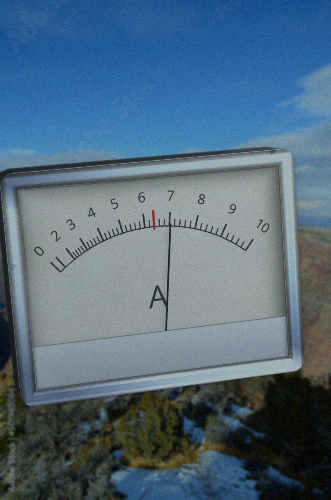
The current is 7,A
